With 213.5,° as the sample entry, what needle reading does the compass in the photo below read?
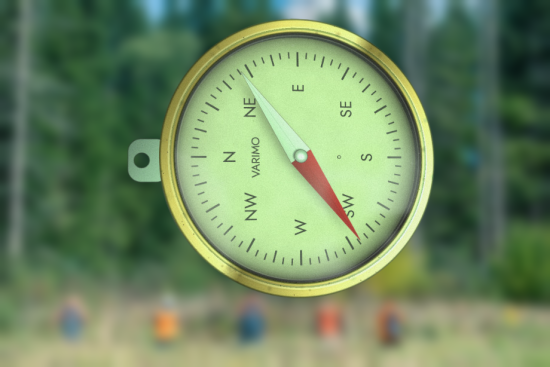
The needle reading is 235,°
